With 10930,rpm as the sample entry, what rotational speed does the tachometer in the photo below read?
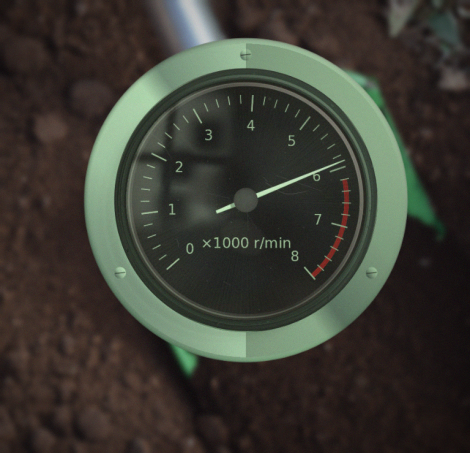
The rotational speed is 5900,rpm
